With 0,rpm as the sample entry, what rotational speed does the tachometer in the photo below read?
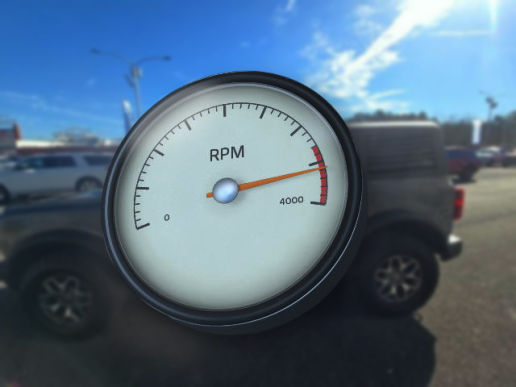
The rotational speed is 3600,rpm
